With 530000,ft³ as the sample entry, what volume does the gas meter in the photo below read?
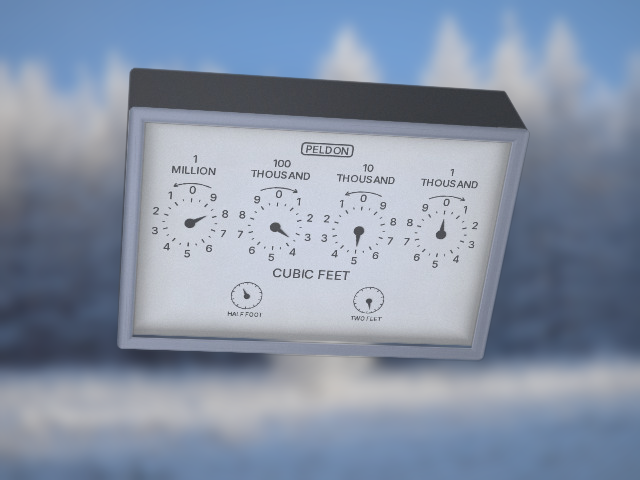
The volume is 835000,ft³
